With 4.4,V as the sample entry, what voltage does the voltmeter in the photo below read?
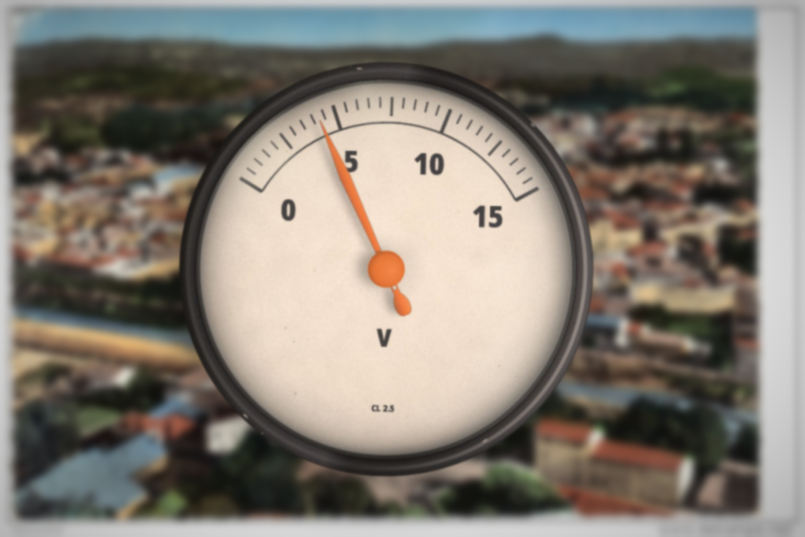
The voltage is 4.25,V
